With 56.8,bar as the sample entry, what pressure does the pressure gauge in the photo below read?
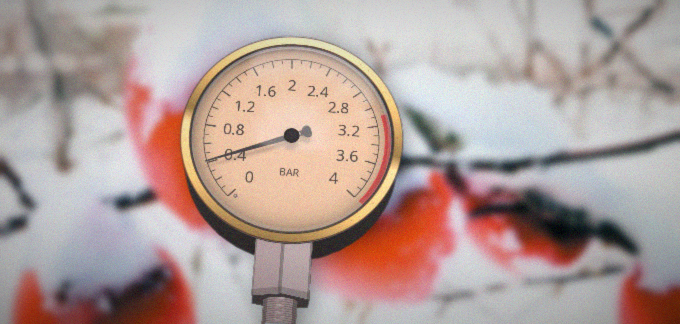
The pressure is 0.4,bar
